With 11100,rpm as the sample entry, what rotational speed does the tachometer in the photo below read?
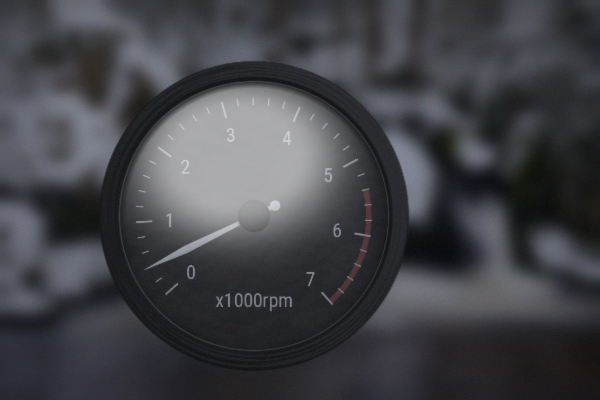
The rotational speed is 400,rpm
